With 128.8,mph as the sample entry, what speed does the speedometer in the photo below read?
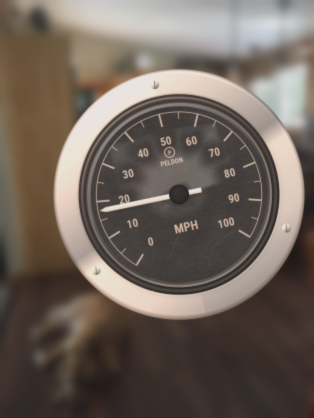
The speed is 17.5,mph
